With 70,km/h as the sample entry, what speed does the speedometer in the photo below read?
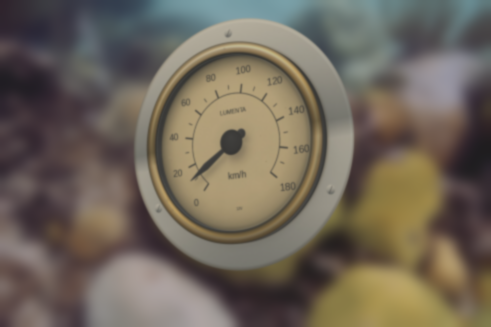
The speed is 10,km/h
